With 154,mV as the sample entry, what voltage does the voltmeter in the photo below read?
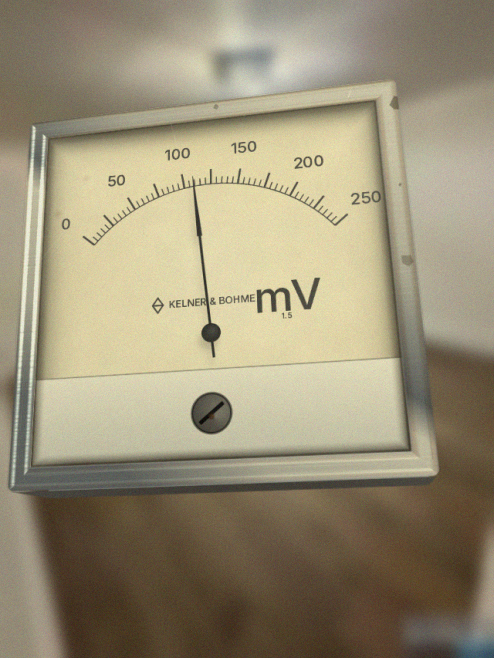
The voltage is 110,mV
